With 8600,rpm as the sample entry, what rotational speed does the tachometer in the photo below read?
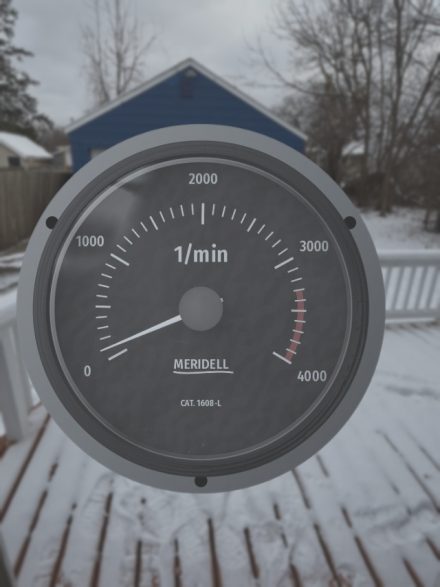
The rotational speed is 100,rpm
